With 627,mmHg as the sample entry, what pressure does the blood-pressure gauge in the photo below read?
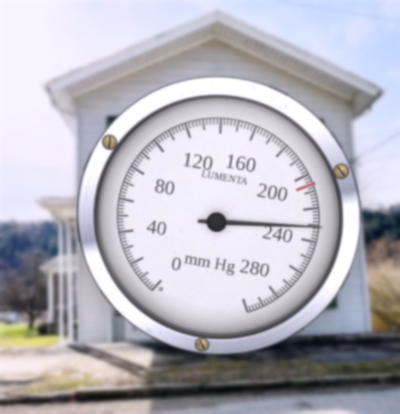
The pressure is 230,mmHg
